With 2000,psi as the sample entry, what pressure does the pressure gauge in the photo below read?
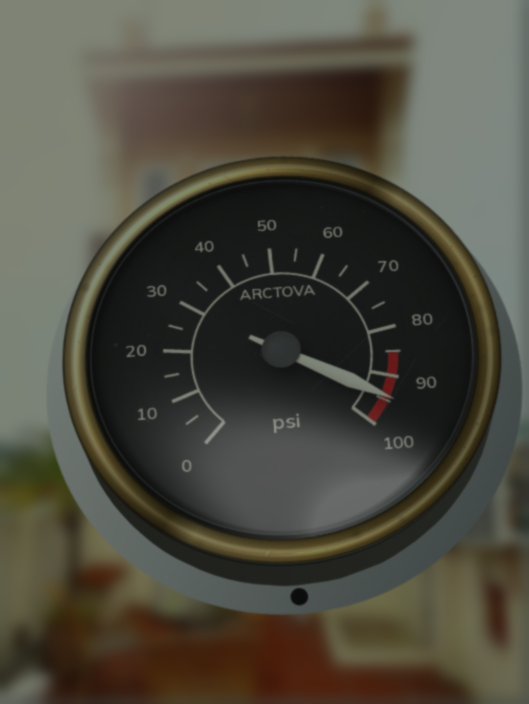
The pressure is 95,psi
